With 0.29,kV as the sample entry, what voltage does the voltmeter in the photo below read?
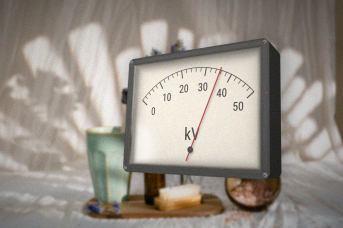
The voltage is 36,kV
